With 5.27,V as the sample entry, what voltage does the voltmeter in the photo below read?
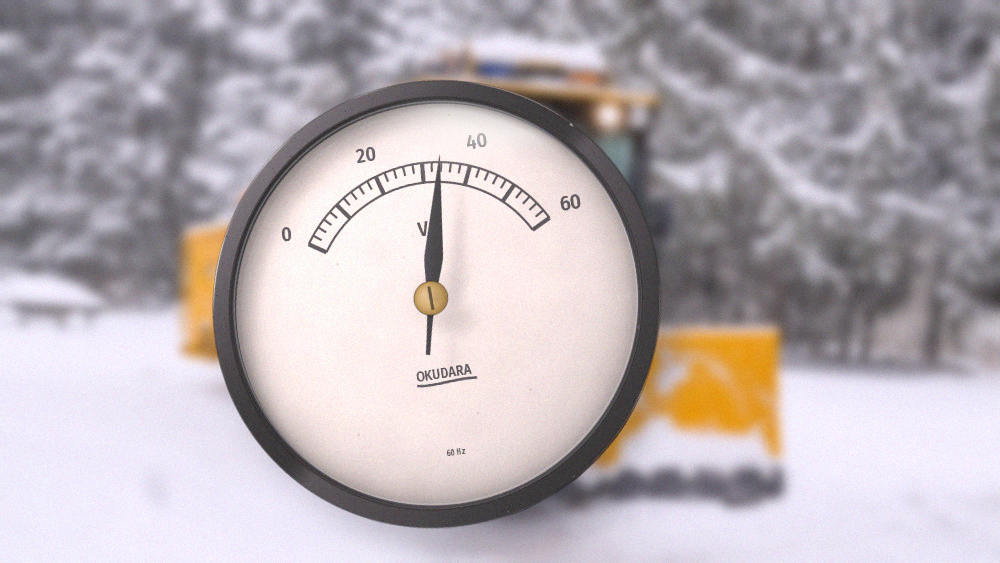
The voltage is 34,V
